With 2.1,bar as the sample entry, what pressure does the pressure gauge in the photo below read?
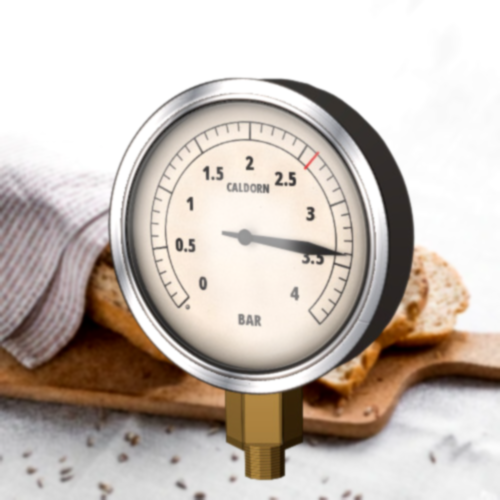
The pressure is 3.4,bar
